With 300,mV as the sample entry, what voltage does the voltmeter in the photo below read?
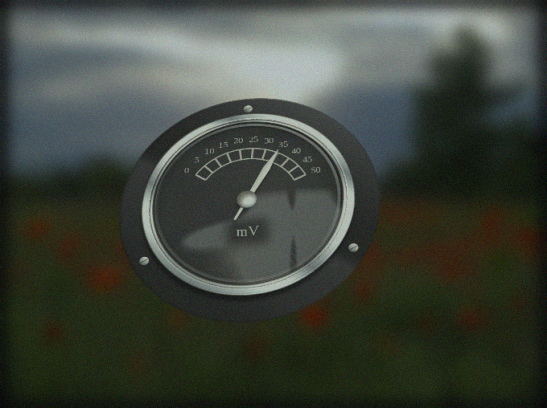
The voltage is 35,mV
